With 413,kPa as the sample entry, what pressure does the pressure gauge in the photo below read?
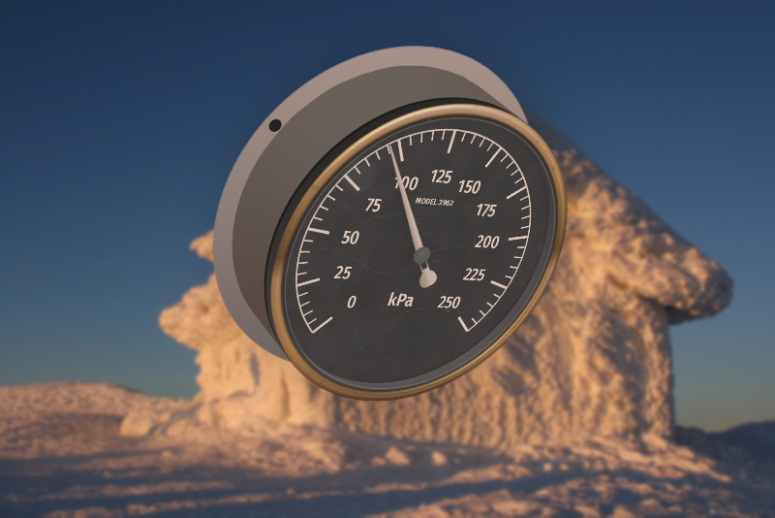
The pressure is 95,kPa
